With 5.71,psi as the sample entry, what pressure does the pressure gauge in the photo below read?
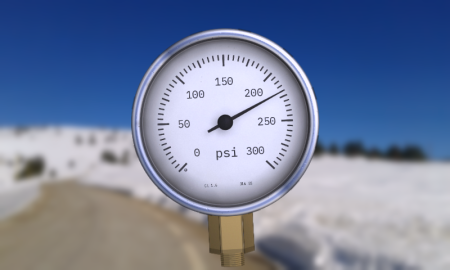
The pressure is 220,psi
